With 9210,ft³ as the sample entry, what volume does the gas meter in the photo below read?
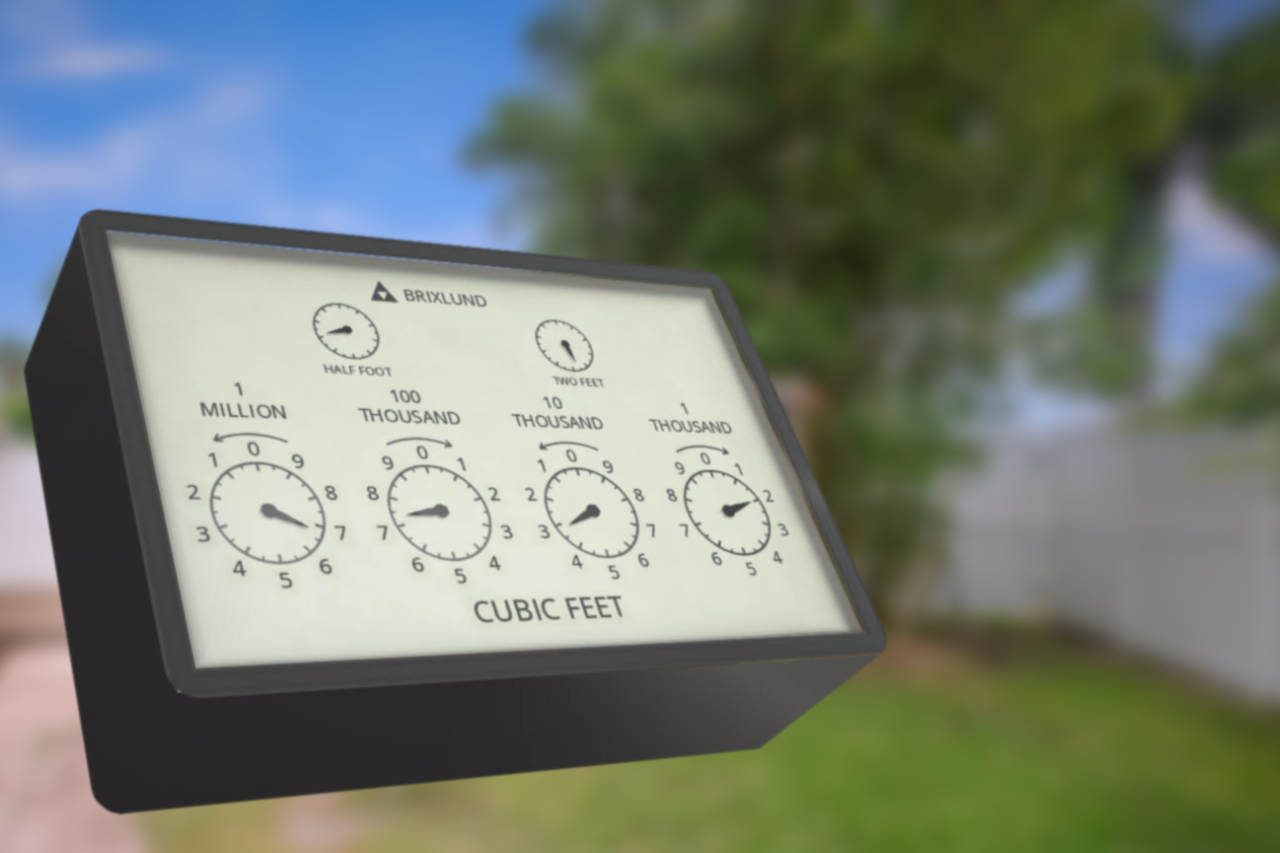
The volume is 673200,ft³
